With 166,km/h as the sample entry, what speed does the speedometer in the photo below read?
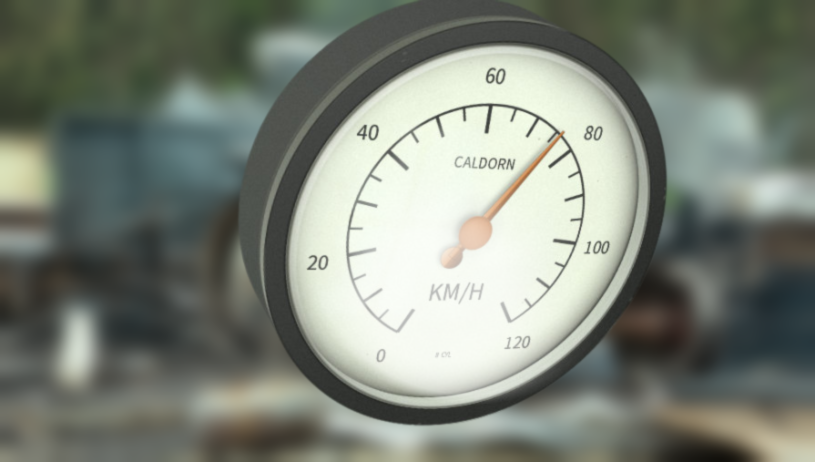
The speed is 75,km/h
